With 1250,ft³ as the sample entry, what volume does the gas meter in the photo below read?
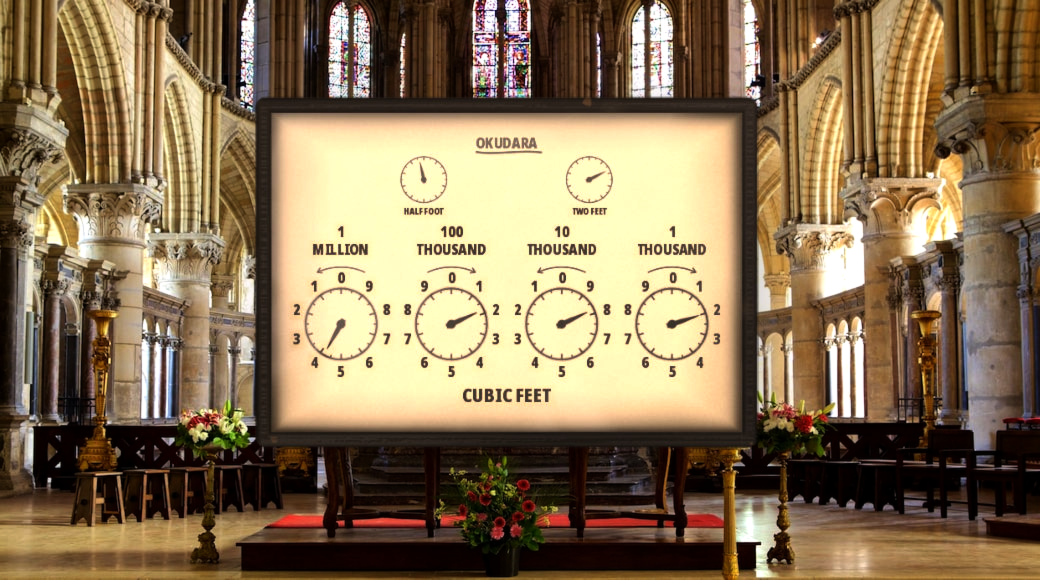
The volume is 418200,ft³
